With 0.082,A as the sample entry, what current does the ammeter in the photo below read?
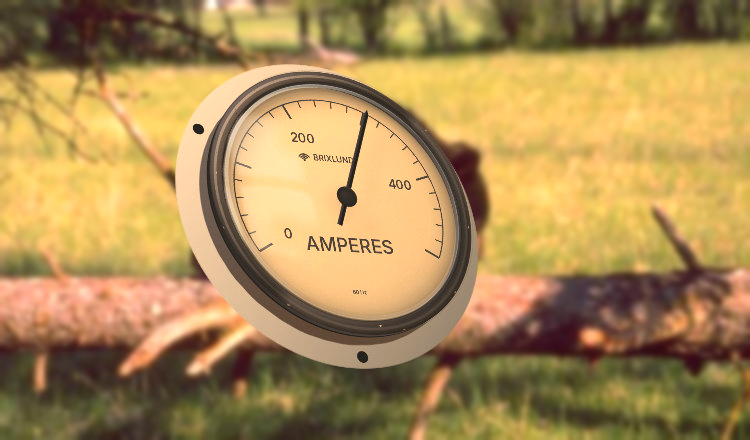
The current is 300,A
